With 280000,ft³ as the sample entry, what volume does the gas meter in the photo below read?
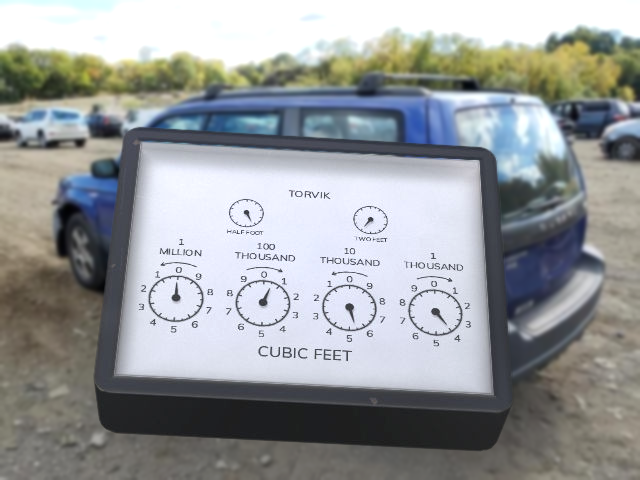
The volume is 5400,ft³
